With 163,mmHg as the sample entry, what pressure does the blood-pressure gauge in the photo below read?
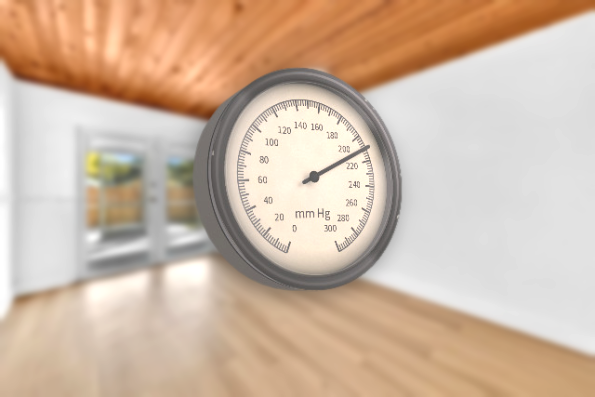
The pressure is 210,mmHg
